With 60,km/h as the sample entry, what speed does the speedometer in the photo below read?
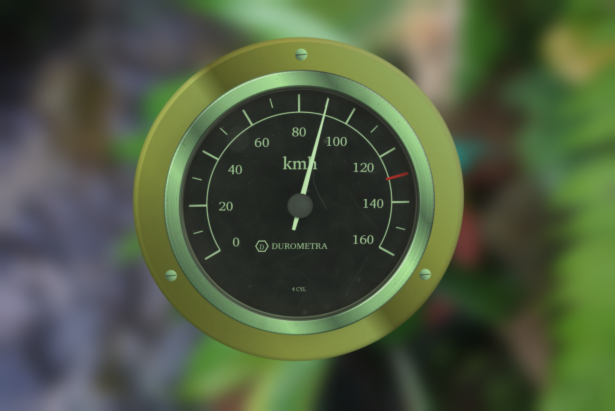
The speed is 90,km/h
